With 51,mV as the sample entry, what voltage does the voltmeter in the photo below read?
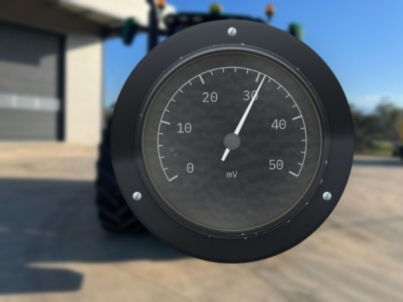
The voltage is 31,mV
